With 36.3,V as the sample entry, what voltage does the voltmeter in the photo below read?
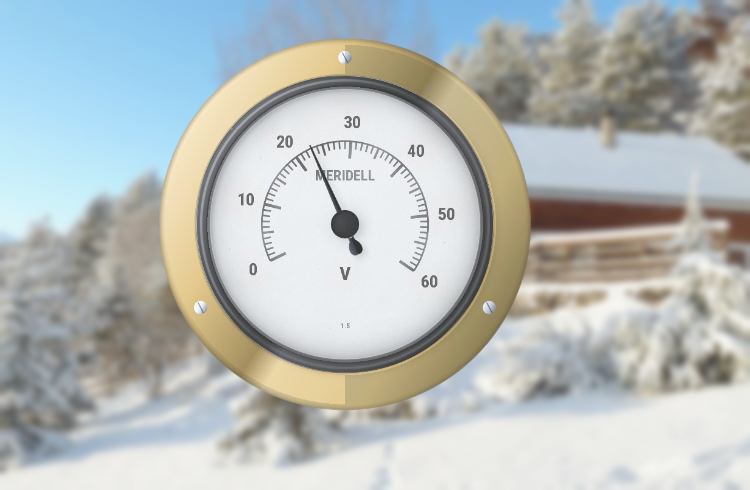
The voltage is 23,V
